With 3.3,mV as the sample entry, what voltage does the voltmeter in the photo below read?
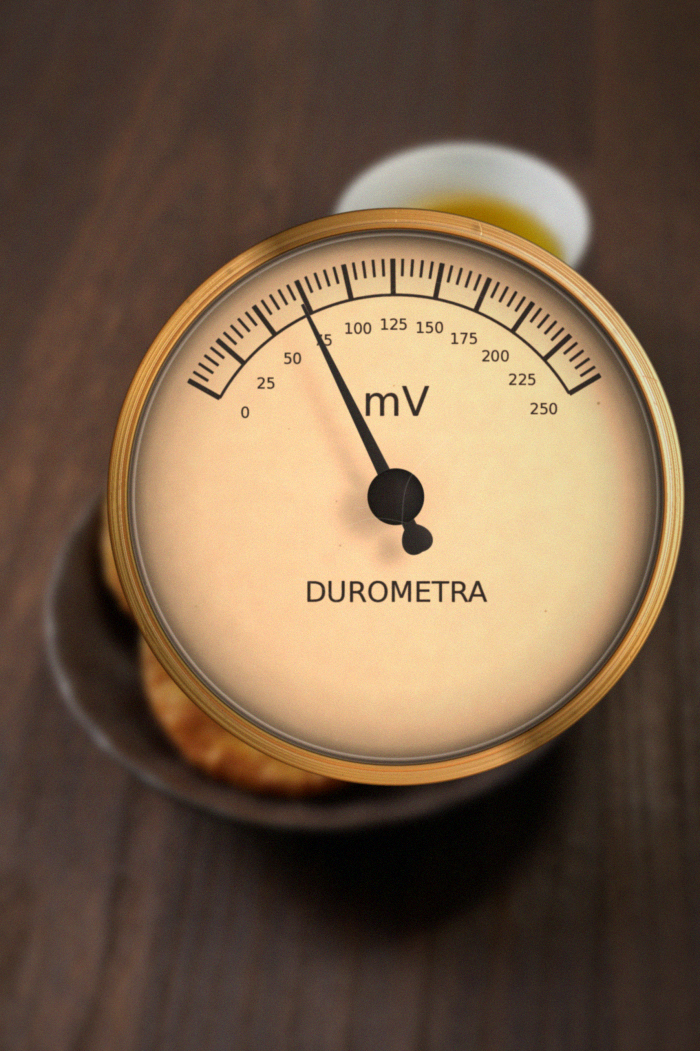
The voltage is 72.5,mV
